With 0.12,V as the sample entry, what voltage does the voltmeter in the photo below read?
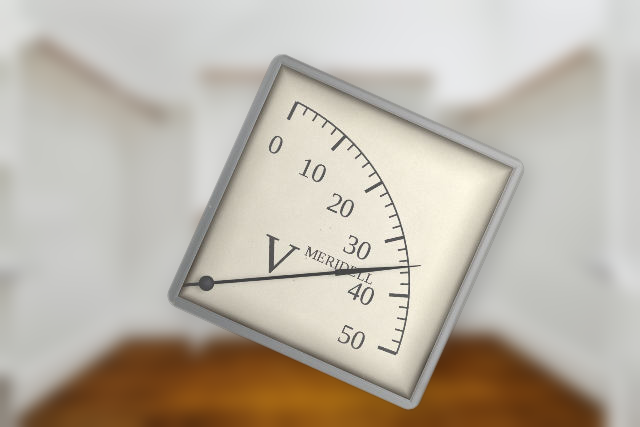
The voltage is 35,V
